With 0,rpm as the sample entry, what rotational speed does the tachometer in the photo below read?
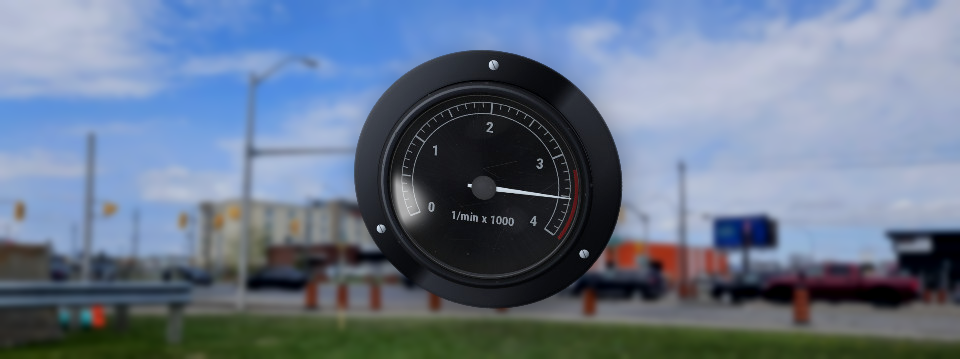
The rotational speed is 3500,rpm
